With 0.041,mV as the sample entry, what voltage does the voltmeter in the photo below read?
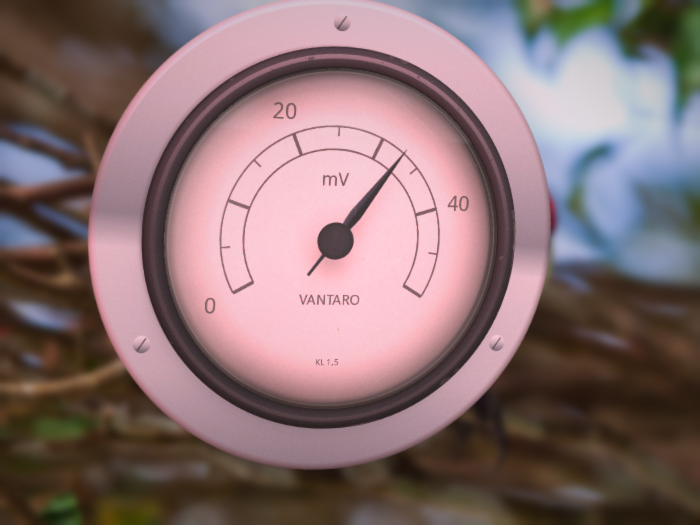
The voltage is 32.5,mV
